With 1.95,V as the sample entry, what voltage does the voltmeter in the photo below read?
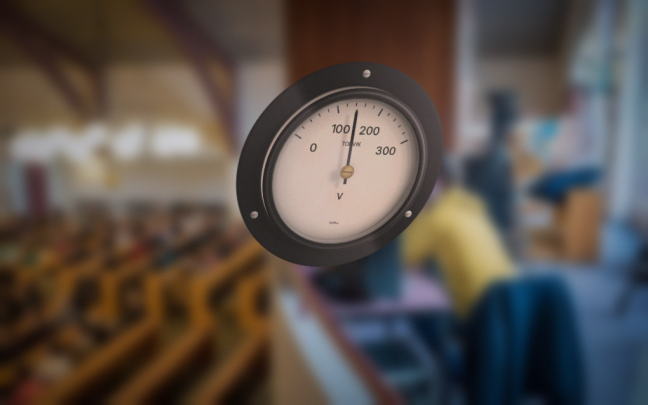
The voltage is 140,V
